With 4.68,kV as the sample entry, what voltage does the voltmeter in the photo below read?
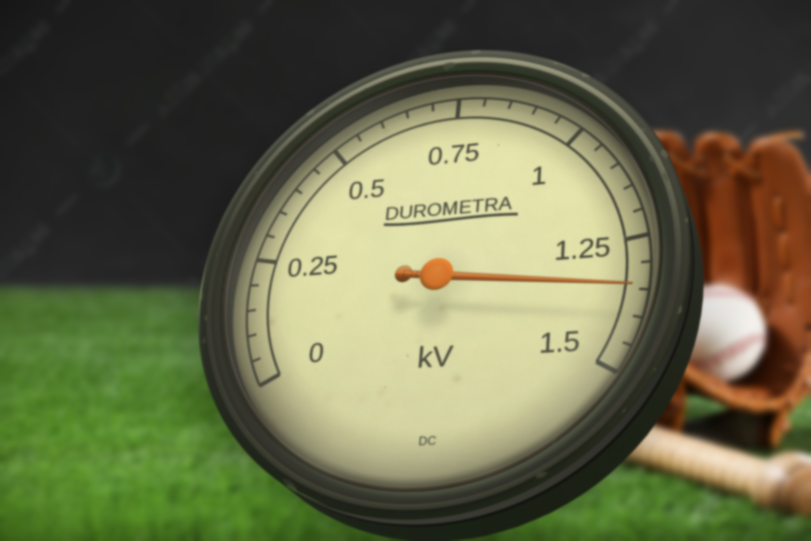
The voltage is 1.35,kV
